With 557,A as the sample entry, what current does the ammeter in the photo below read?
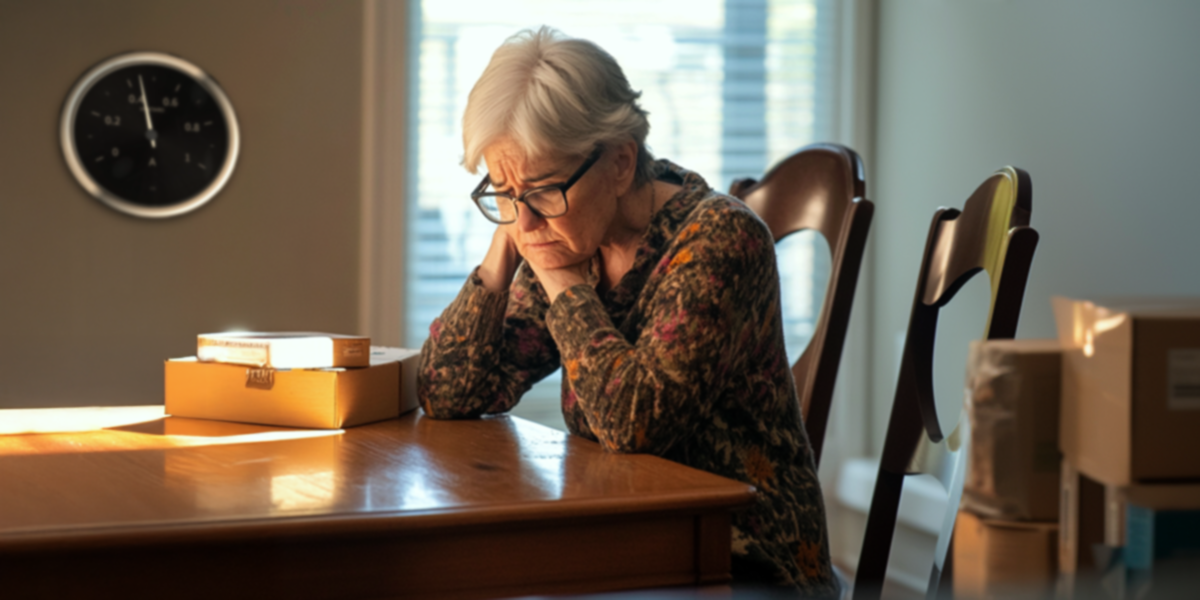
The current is 0.45,A
